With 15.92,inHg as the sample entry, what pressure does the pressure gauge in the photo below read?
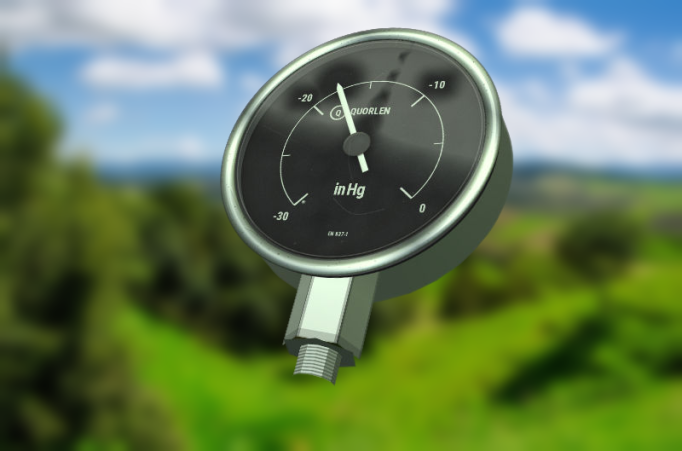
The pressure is -17.5,inHg
